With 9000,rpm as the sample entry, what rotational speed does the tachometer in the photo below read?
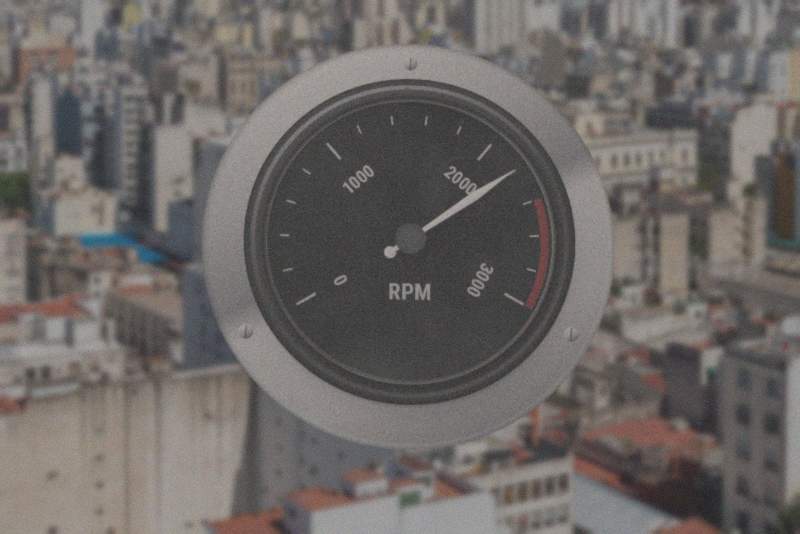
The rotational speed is 2200,rpm
